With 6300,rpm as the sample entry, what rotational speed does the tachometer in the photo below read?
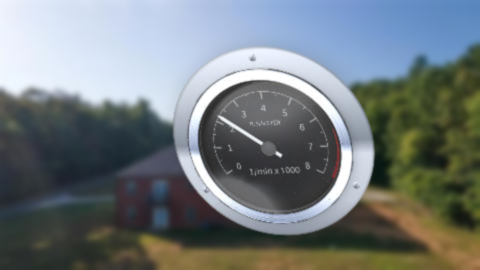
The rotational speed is 2250,rpm
